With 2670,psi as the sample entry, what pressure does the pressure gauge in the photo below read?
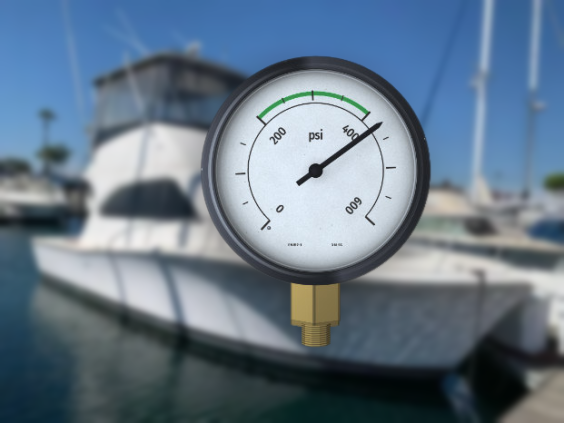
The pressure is 425,psi
